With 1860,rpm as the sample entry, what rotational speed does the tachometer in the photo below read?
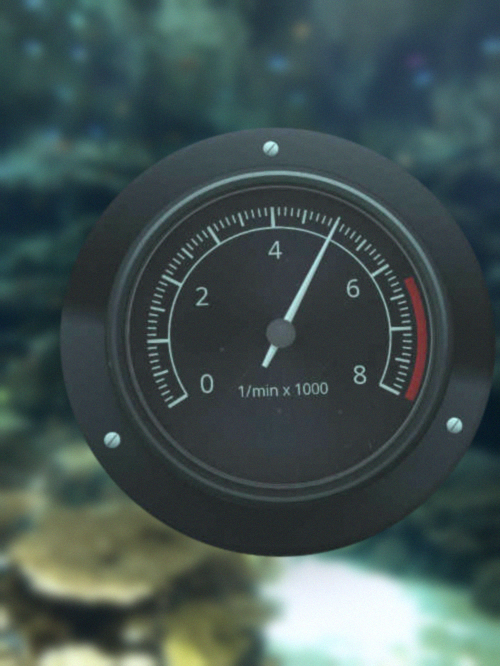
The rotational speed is 5000,rpm
